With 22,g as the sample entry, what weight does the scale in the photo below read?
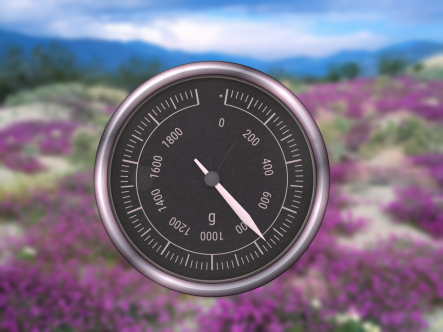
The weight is 760,g
